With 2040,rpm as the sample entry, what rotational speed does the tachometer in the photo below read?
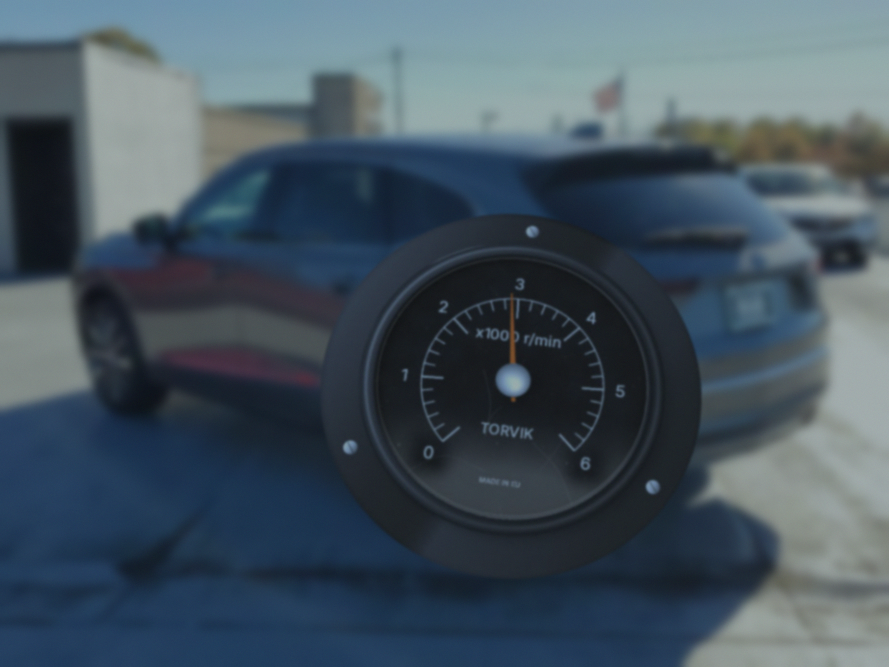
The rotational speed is 2900,rpm
